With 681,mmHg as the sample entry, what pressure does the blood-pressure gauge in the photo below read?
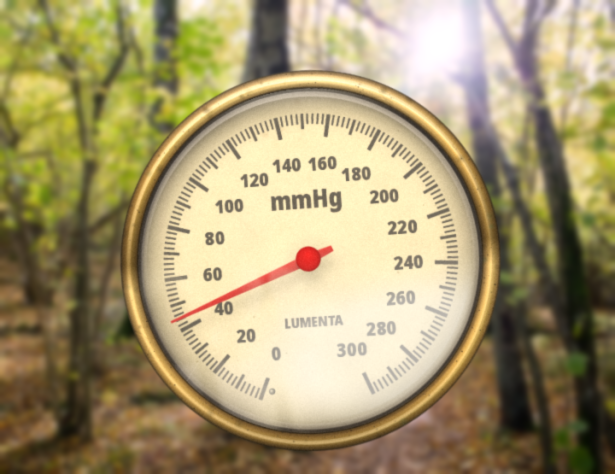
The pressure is 44,mmHg
